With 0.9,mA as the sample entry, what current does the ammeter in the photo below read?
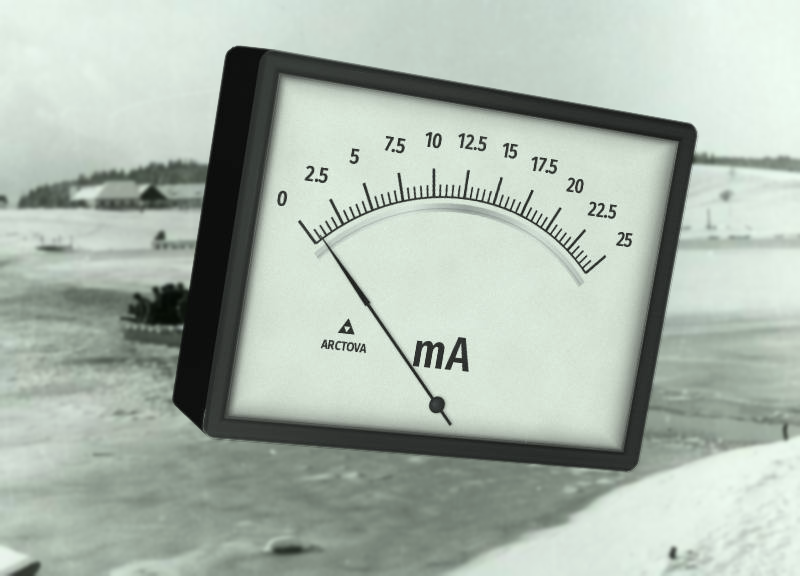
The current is 0.5,mA
